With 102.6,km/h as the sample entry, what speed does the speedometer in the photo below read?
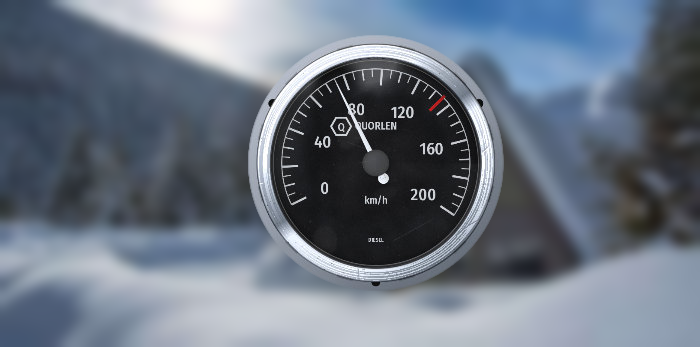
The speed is 75,km/h
